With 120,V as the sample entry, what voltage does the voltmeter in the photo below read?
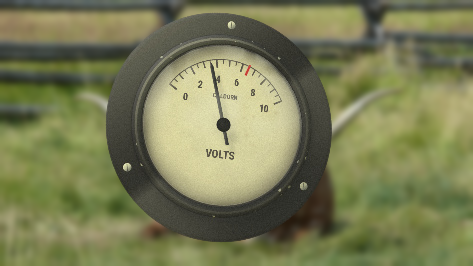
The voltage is 3.5,V
